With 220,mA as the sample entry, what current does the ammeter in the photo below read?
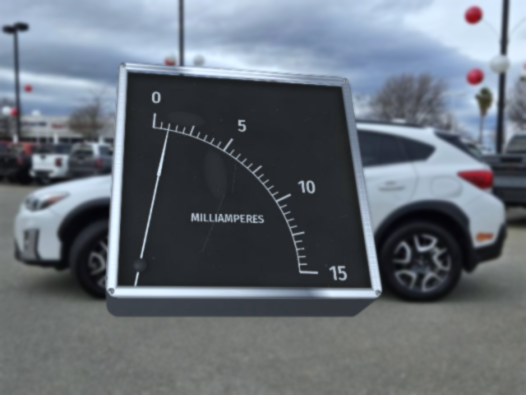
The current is 1,mA
